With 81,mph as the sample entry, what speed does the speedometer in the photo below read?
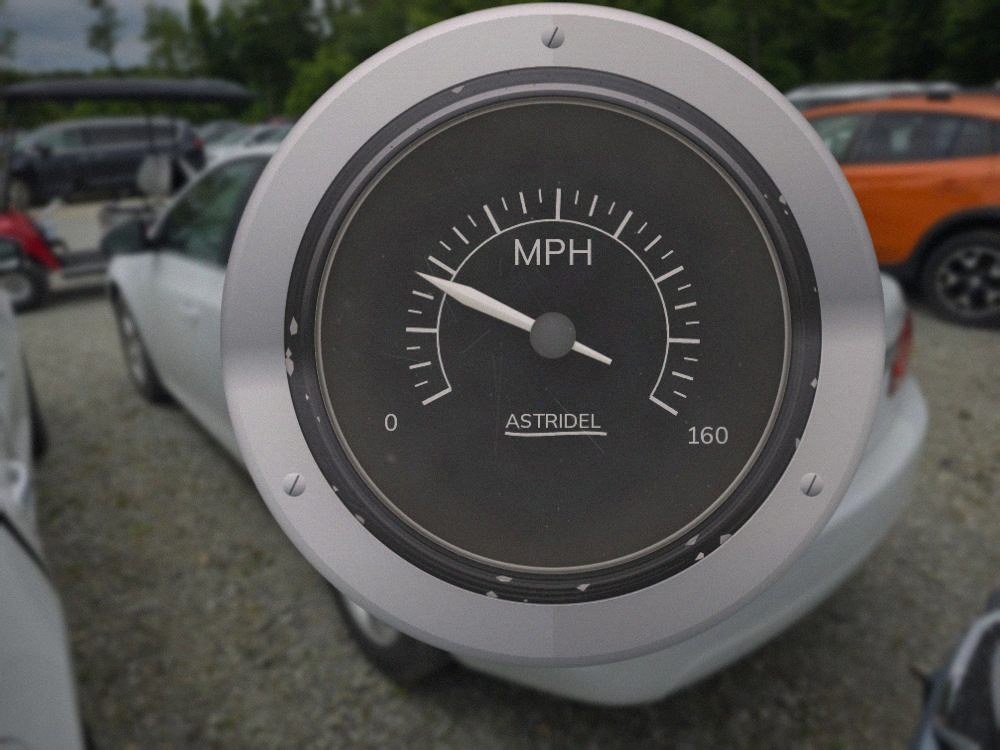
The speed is 35,mph
